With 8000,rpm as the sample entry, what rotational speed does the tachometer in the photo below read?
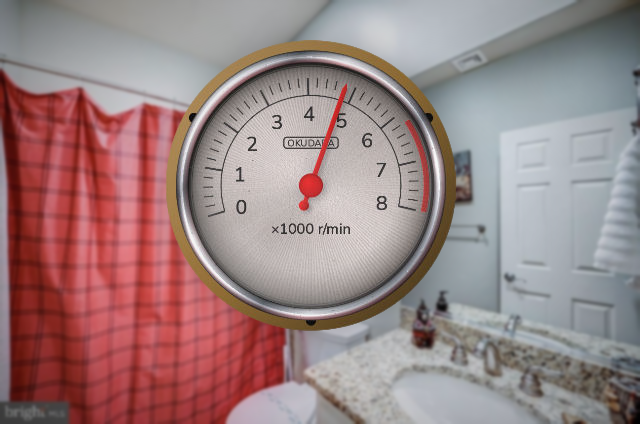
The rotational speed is 4800,rpm
